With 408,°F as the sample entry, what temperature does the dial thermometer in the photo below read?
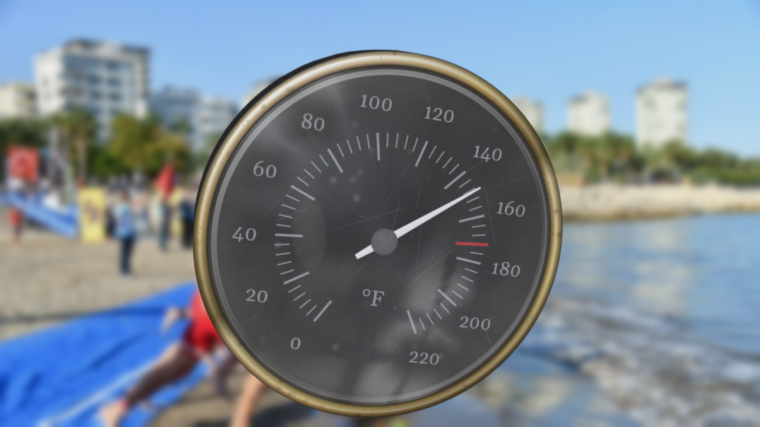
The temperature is 148,°F
